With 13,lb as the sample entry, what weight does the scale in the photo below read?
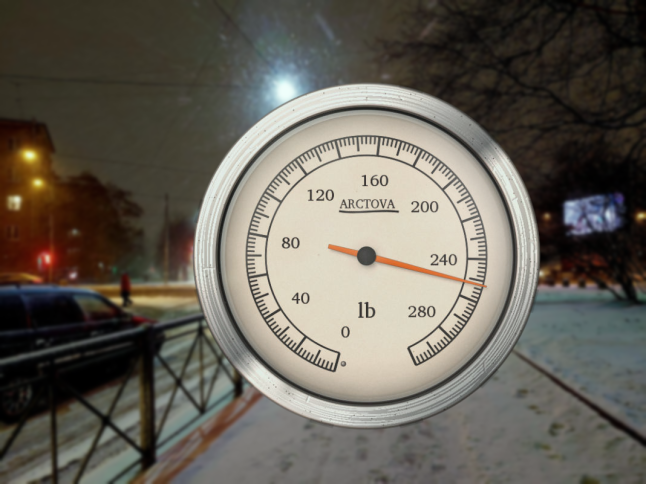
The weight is 252,lb
